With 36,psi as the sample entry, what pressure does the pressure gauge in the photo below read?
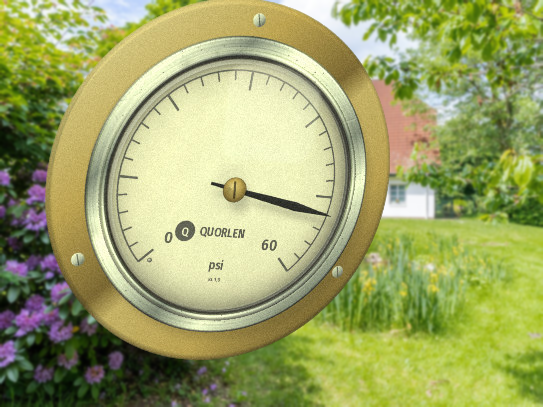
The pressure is 52,psi
